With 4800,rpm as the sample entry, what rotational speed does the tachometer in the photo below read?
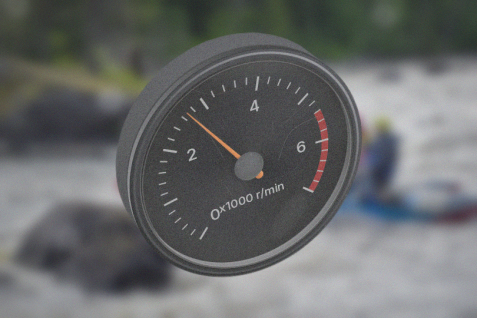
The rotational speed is 2700,rpm
